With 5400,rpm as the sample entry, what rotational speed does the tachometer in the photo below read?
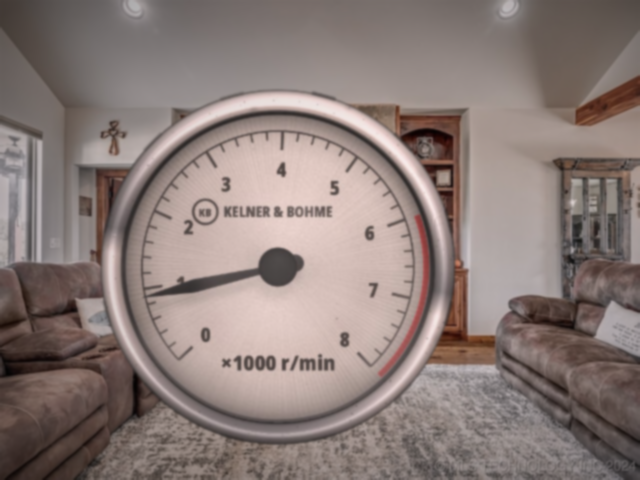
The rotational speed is 900,rpm
